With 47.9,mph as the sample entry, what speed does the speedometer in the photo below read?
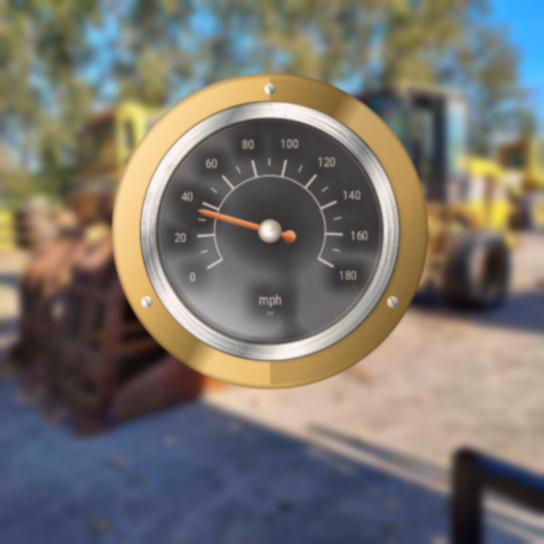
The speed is 35,mph
